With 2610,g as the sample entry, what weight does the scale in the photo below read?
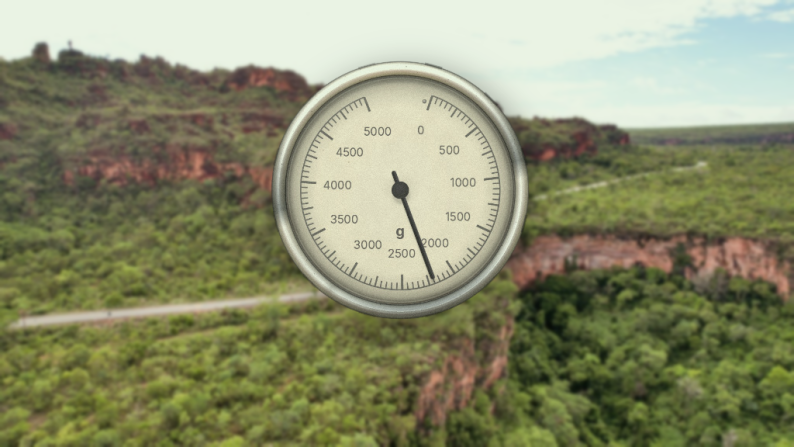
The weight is 2200,g
